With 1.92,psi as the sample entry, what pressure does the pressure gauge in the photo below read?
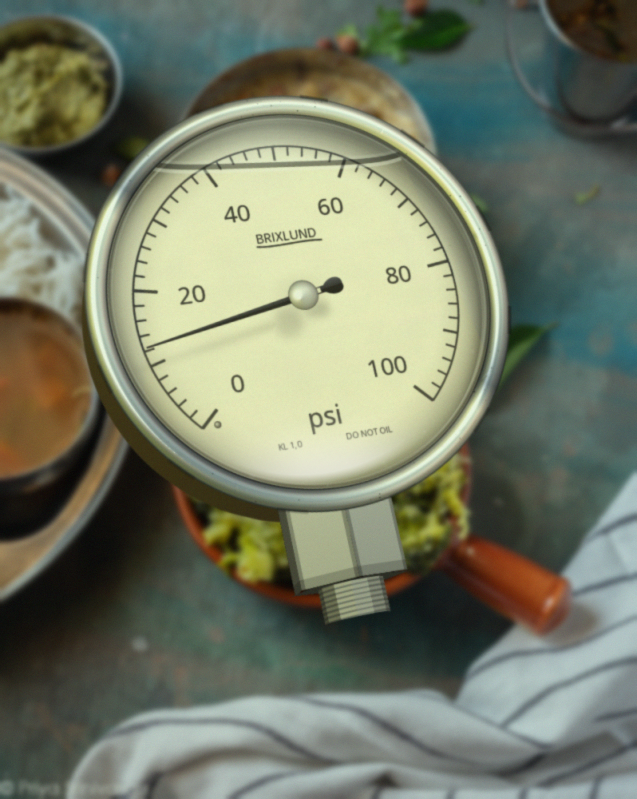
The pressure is 12,psi
